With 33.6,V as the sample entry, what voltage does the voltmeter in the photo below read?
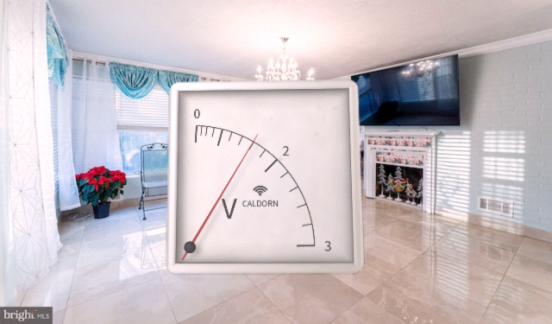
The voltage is 1.6,V
